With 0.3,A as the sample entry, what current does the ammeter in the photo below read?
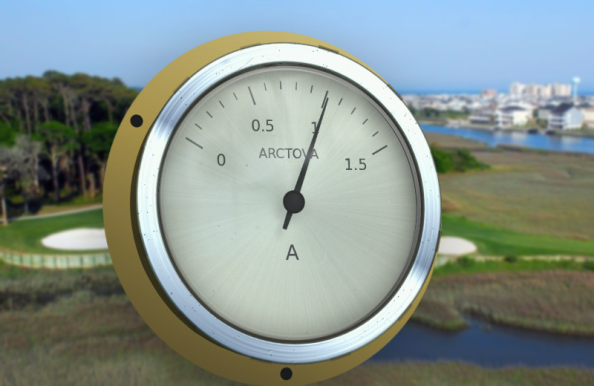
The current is 1,A
